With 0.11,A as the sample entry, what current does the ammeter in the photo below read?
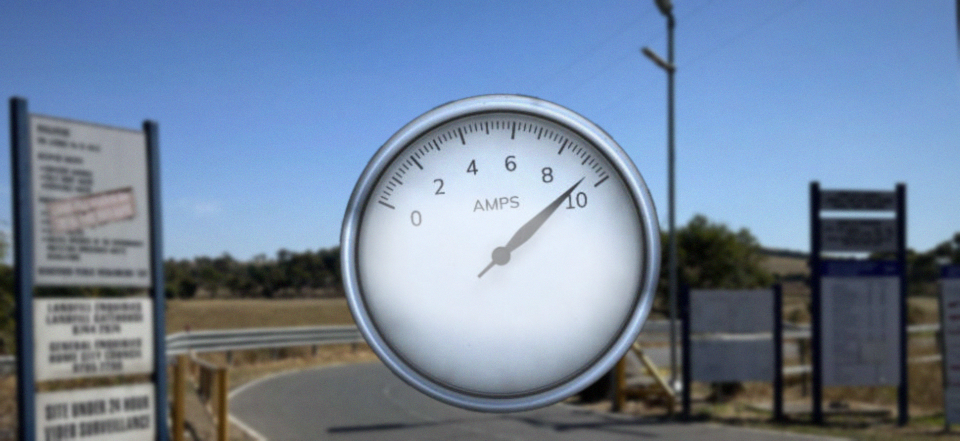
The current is 9.4,A
